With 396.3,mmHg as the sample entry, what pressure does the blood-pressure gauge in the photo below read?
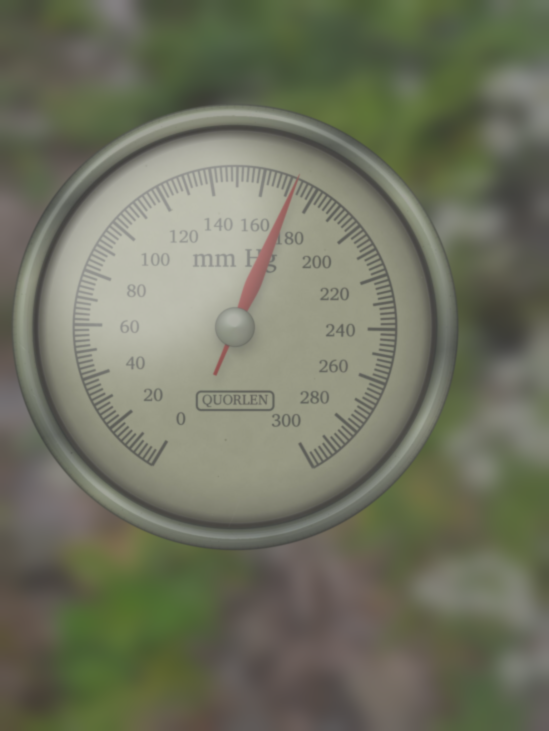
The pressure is 172,mmHg
